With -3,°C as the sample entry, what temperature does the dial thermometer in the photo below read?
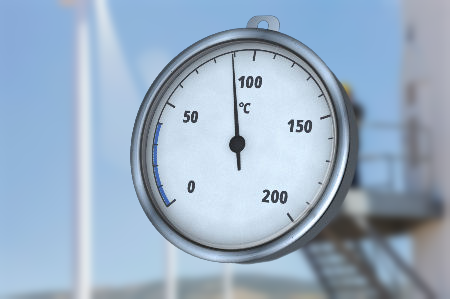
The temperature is 90,°C
